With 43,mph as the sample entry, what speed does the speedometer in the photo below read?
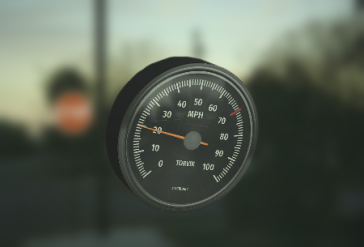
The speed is 20,mph
